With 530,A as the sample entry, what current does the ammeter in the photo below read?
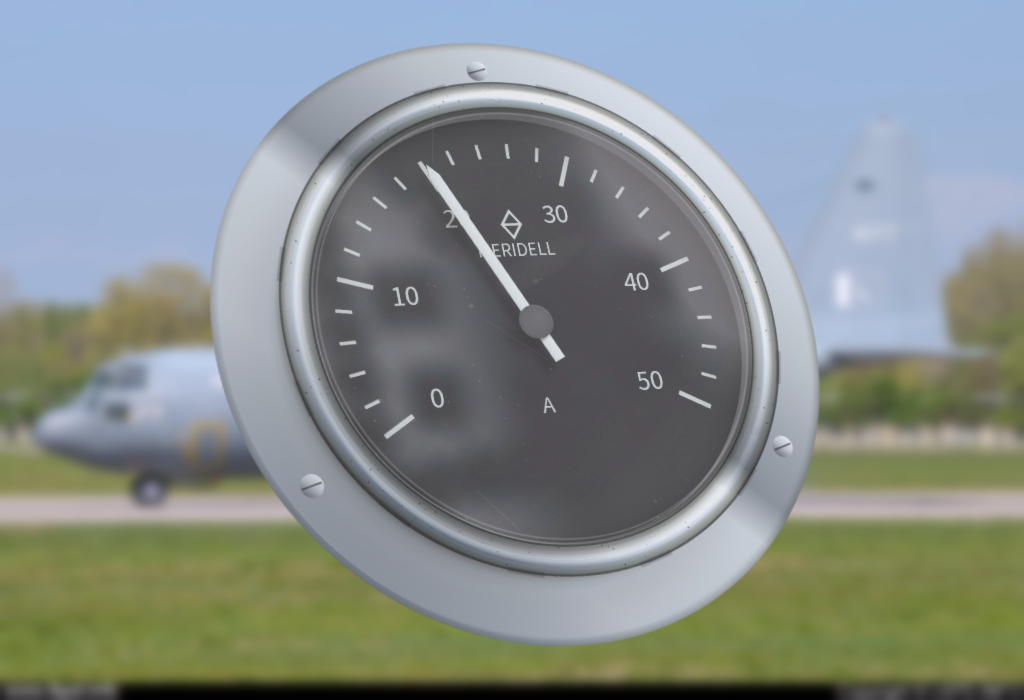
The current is 20,A
